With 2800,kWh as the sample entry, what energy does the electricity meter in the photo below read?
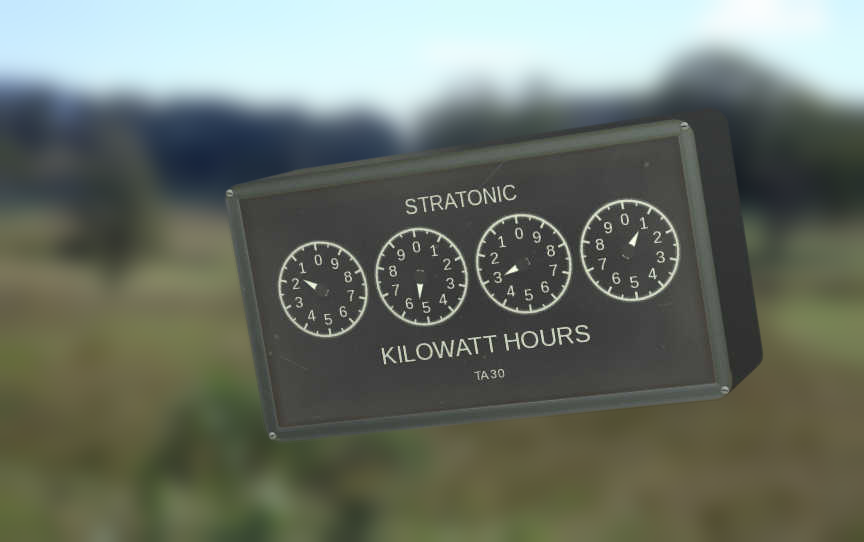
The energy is 1531,kWh
